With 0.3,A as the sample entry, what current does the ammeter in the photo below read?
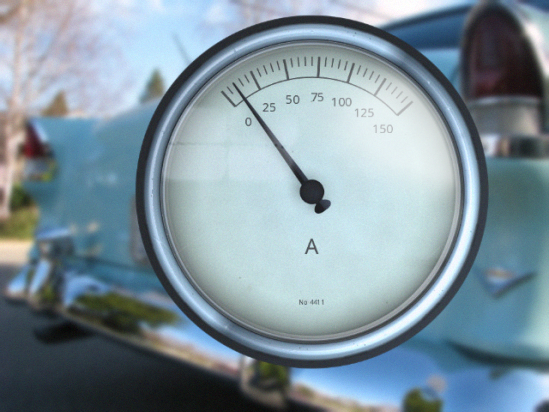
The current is 10,A
